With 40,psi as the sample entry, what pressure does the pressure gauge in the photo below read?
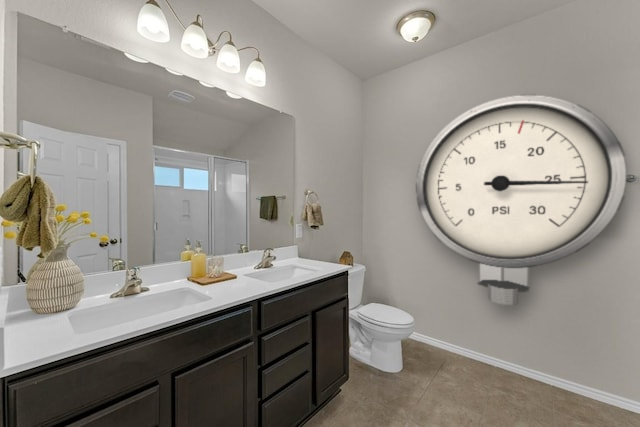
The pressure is 25.5,psi
